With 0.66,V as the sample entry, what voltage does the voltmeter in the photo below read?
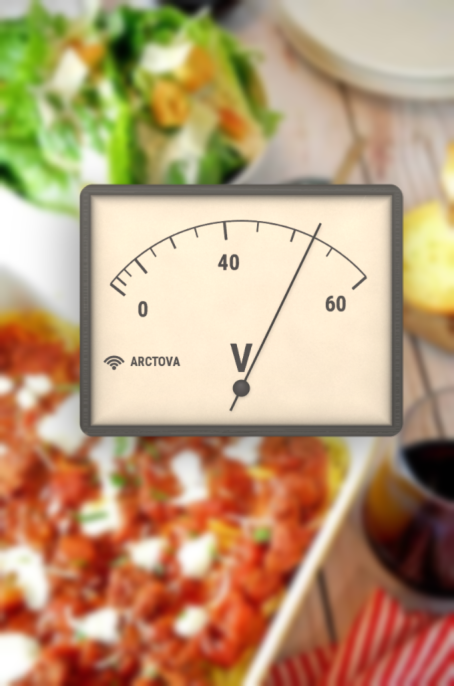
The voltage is 52.5,V
